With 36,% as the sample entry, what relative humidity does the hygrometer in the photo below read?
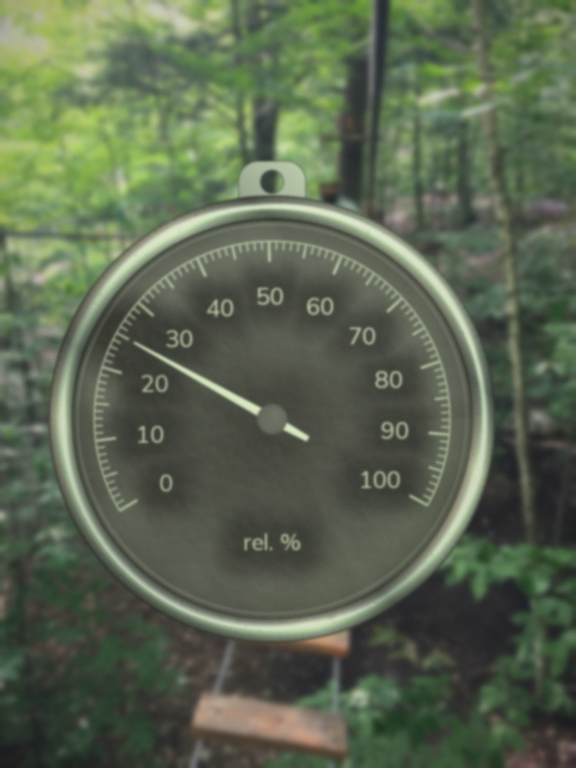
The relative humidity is 25,%
